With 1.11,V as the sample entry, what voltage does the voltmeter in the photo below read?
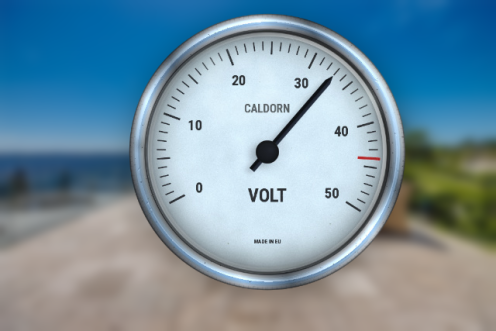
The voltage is 33,V
